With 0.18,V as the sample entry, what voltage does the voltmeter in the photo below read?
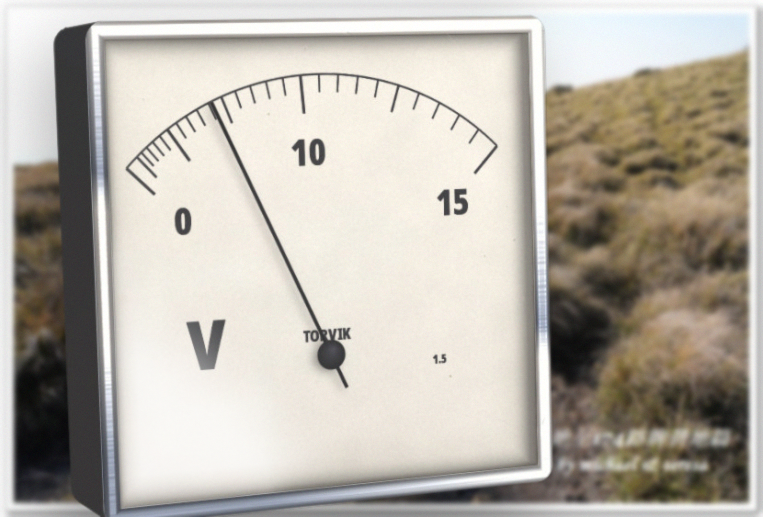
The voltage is 7,V
